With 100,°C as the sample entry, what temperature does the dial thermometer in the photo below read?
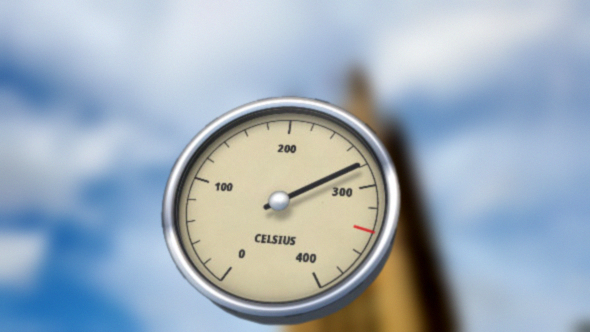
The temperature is 280,°C
